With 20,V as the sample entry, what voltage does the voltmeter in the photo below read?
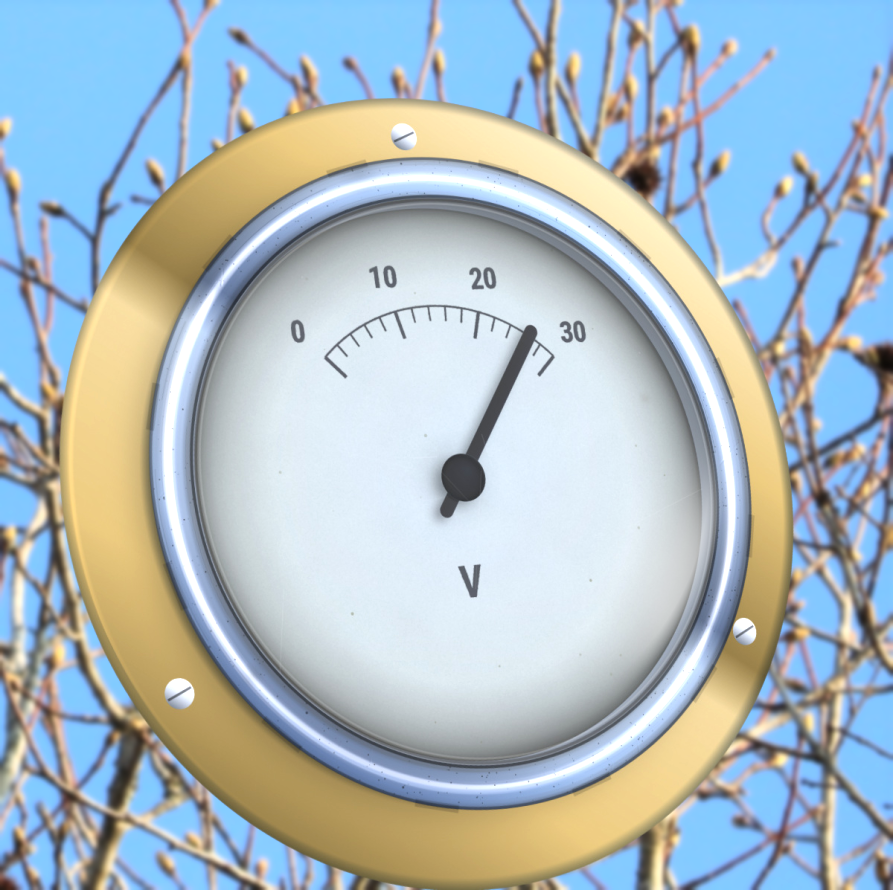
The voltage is 26,V
